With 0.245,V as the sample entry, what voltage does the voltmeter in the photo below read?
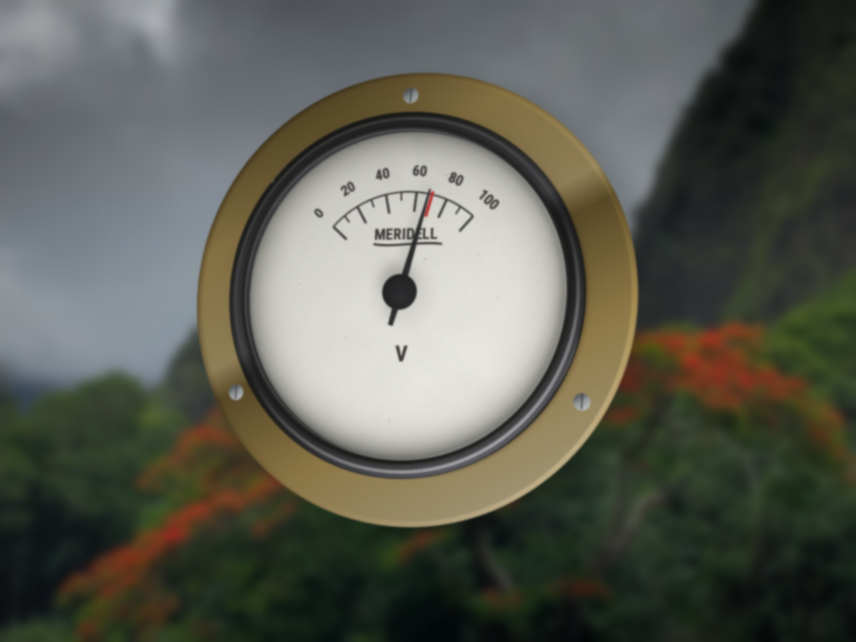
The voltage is 70,V
